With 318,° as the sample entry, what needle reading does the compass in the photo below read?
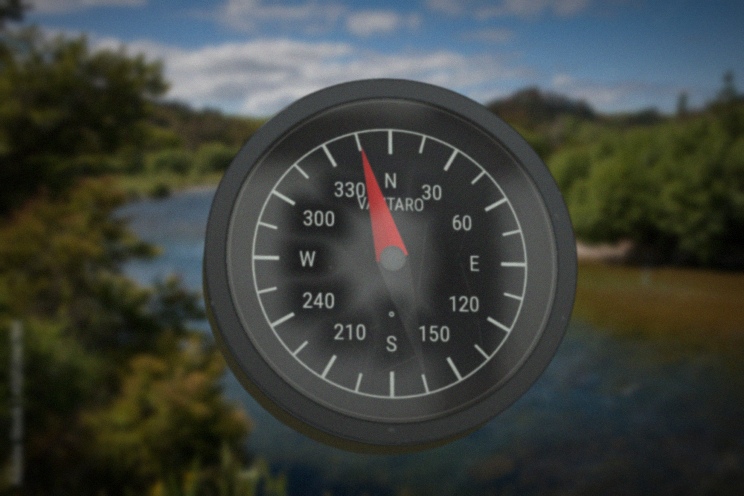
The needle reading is 345,°
